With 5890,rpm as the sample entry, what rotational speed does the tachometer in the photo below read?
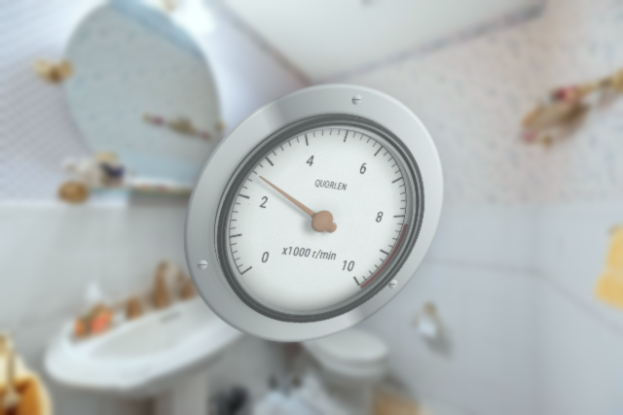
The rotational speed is 2600,rpm
